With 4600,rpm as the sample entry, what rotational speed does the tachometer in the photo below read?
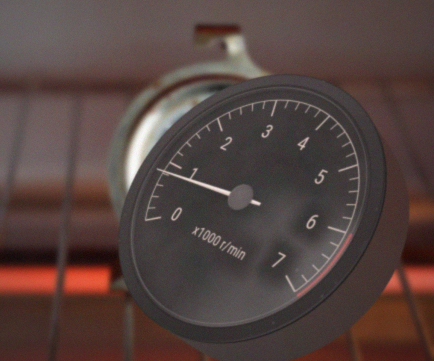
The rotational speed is 800,rpm
